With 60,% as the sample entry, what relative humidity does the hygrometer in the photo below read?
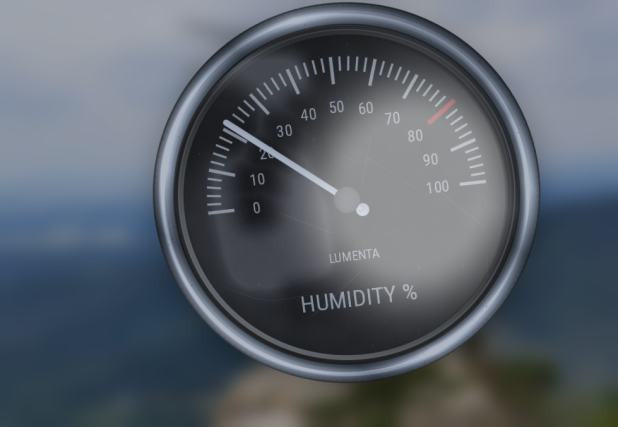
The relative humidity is 22,%
